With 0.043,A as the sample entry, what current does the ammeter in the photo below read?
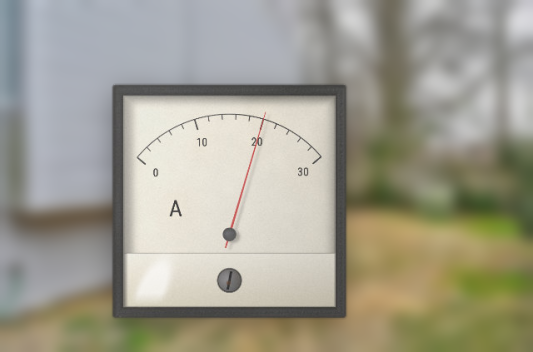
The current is 20,A
